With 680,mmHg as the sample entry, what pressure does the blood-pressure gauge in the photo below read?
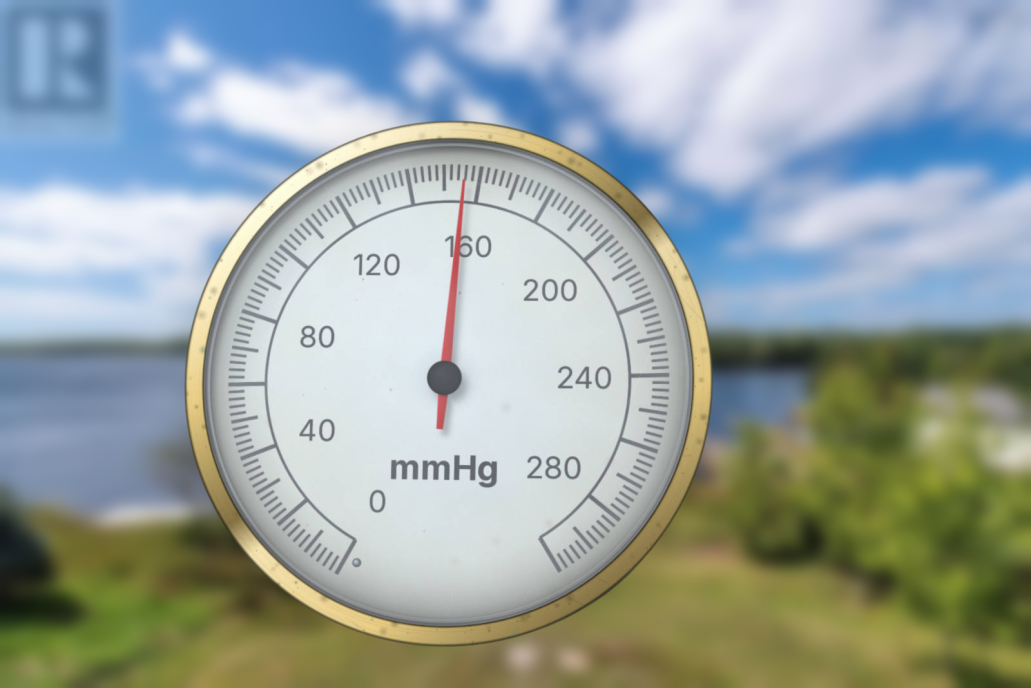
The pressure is 156,mmHg
